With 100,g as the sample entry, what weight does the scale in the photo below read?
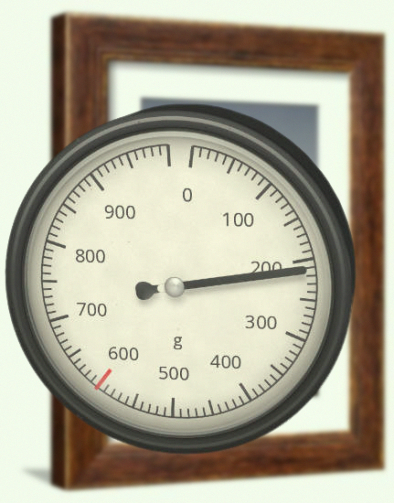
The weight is 210,g
